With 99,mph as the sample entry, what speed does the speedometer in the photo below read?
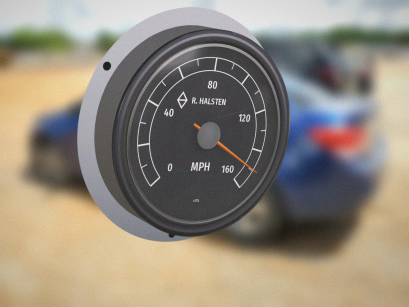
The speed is 150,mph
